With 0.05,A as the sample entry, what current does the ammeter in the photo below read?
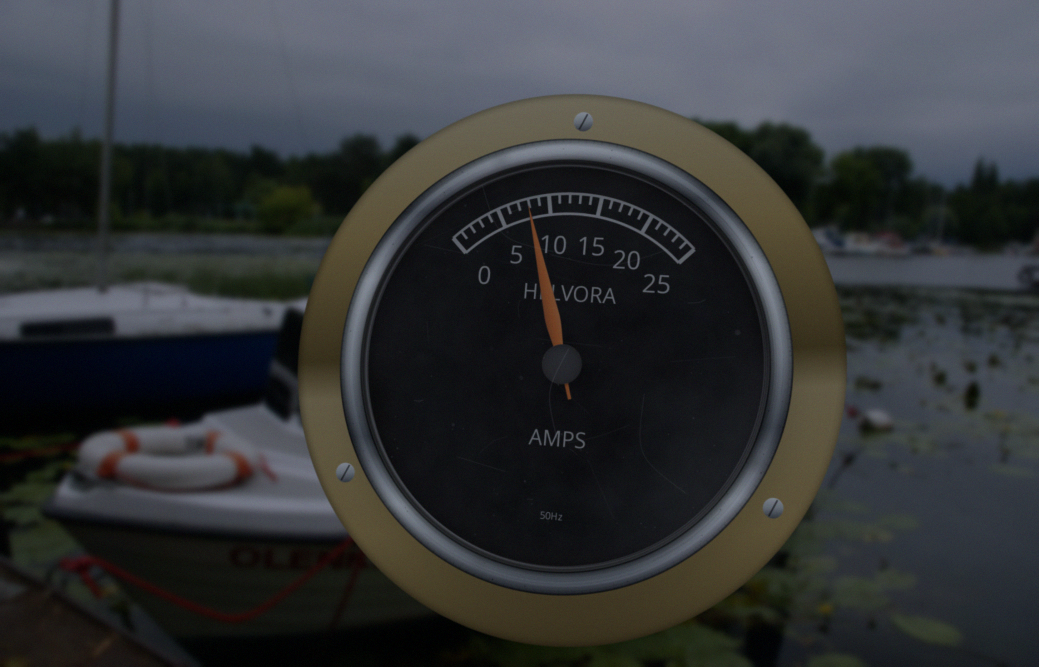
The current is 8,A
